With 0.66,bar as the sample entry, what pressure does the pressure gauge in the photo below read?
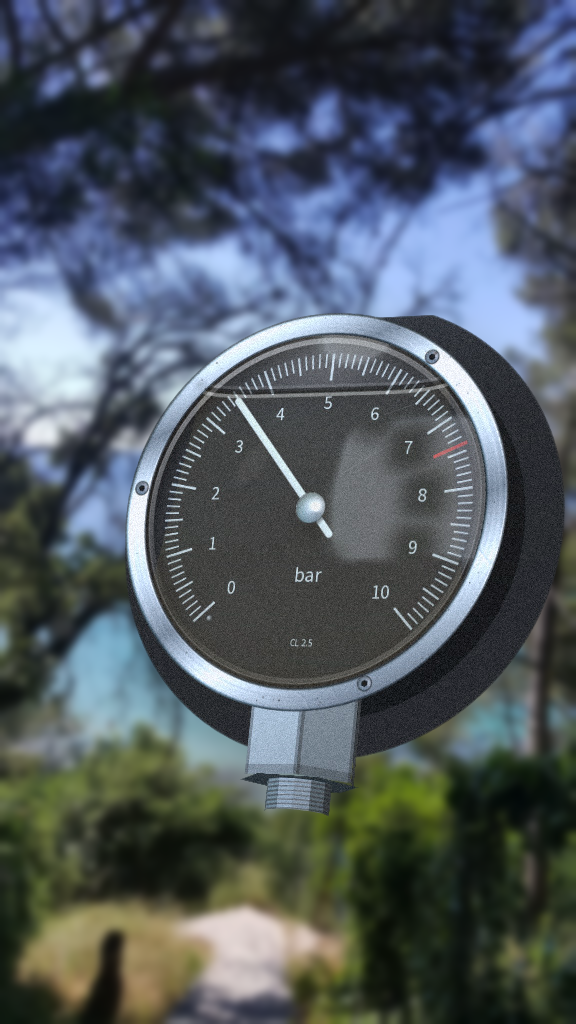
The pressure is 3.5,bar
